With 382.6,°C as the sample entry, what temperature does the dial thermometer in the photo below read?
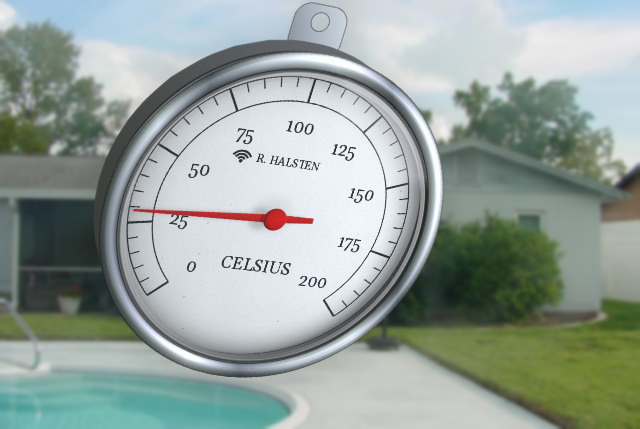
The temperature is 30,°C
